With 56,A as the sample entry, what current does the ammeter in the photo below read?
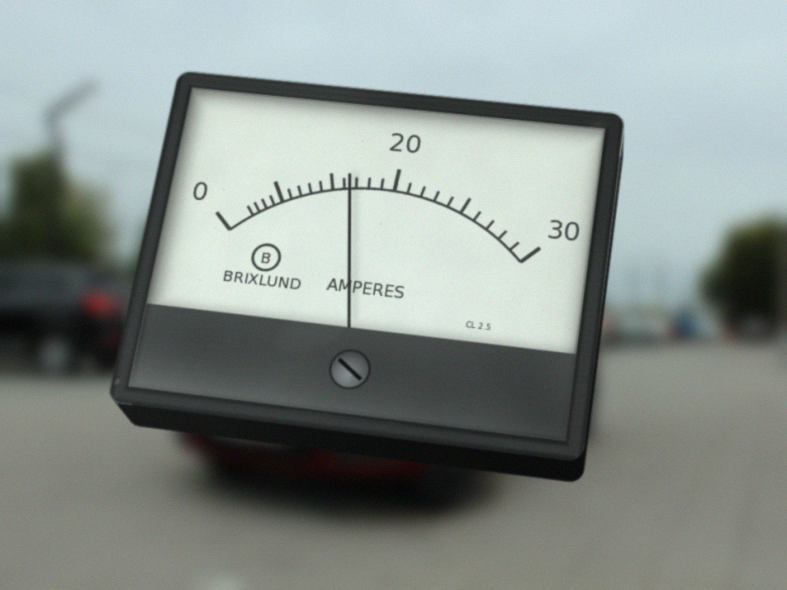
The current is 16.5,A
